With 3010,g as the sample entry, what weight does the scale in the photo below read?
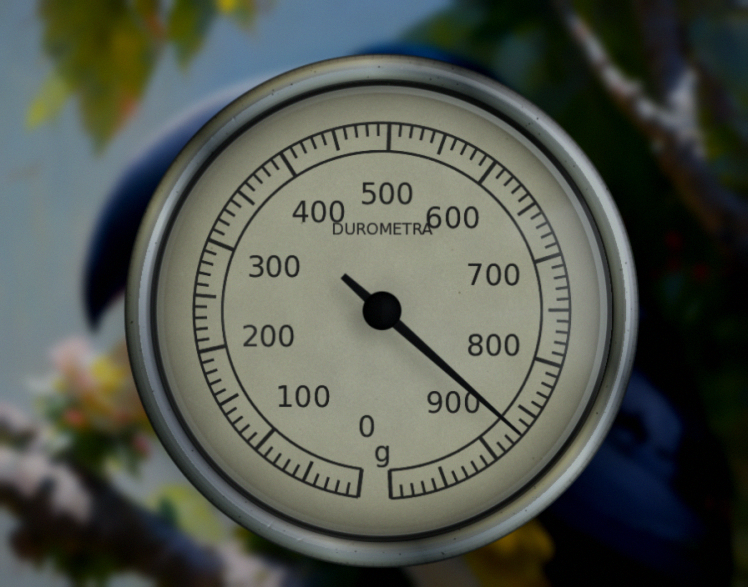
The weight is 870,g
